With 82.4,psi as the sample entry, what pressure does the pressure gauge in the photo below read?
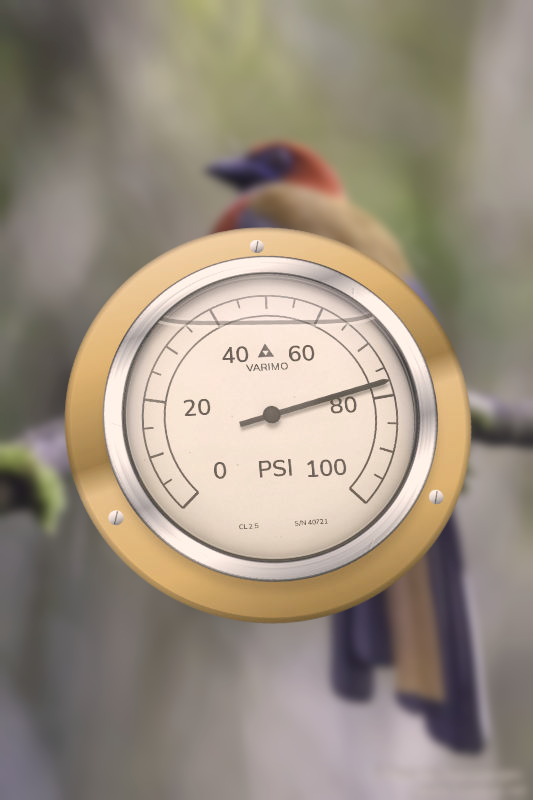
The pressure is 77.5,psi
